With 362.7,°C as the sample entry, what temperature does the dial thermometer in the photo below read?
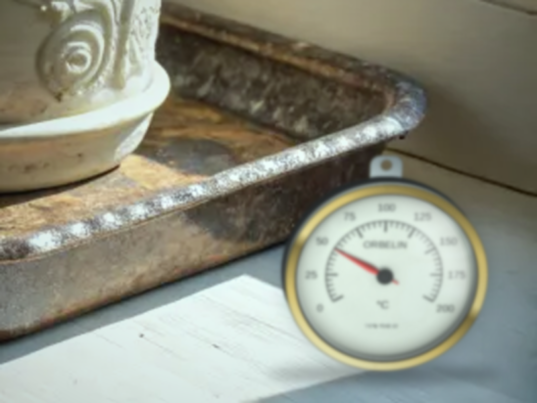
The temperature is 50,°C
